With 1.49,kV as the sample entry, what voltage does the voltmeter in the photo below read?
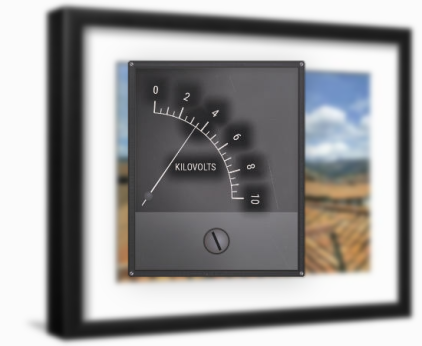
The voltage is 3.5,kV
